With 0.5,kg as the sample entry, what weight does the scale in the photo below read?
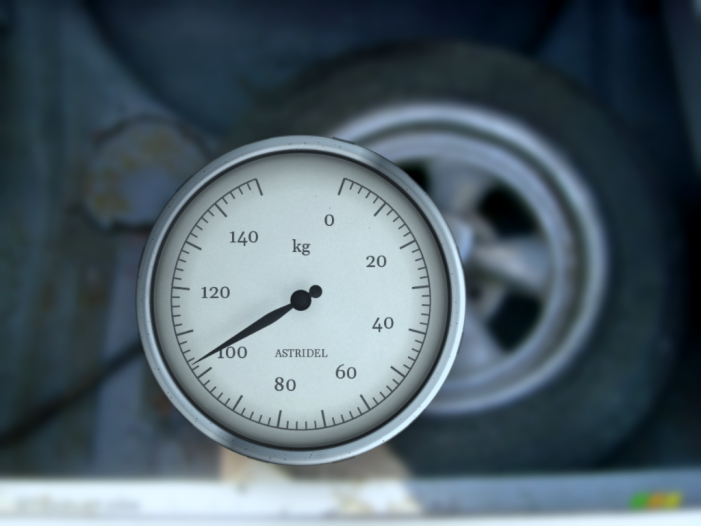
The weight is 103,kg
